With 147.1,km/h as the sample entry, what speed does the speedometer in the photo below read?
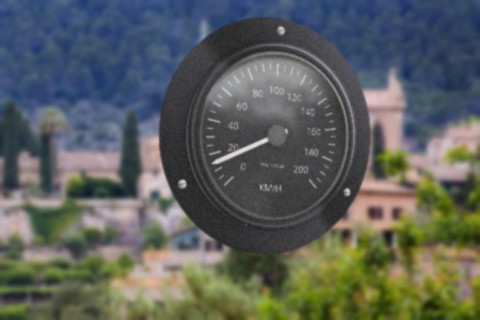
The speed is 15,km/h
